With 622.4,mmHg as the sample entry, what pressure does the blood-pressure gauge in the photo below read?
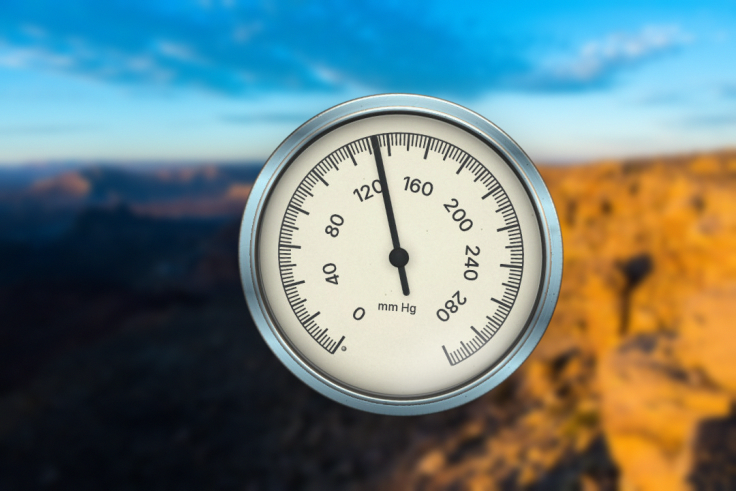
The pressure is 134,mmHg
